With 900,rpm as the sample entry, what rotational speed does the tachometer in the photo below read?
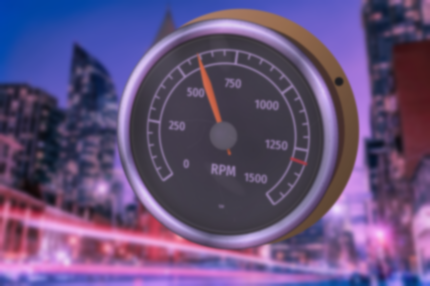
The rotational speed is 600,rpm
